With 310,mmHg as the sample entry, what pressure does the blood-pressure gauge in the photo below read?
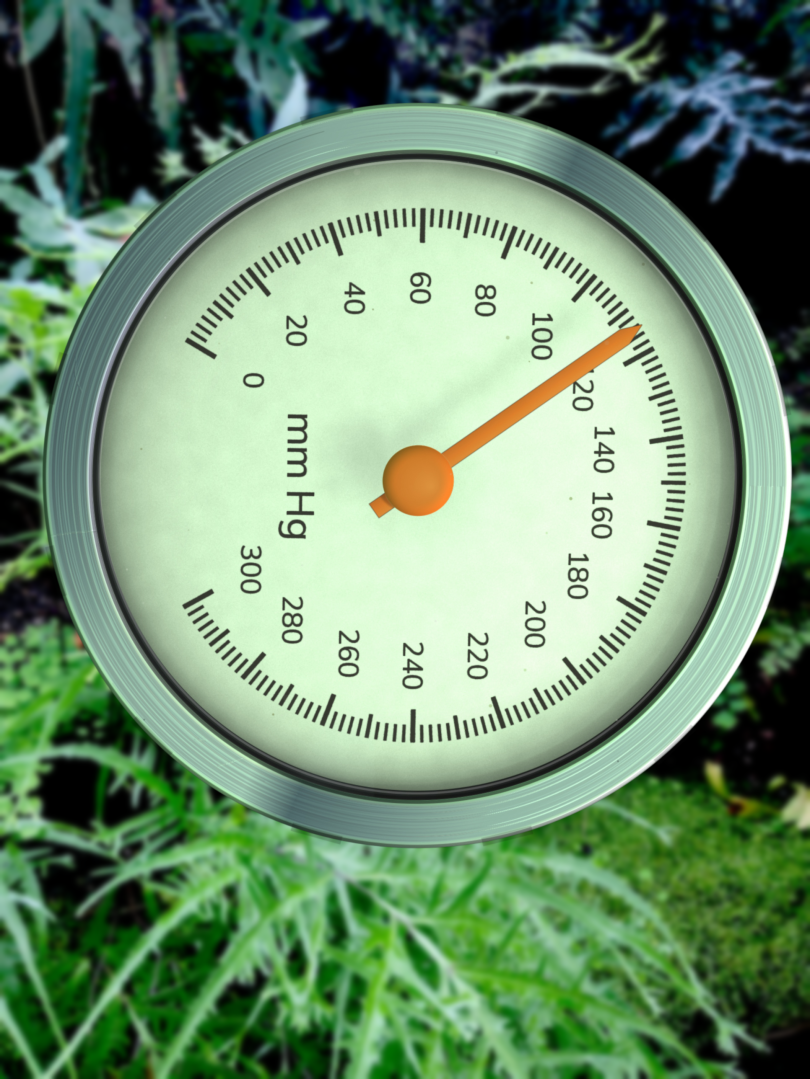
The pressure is 114,mmHg
